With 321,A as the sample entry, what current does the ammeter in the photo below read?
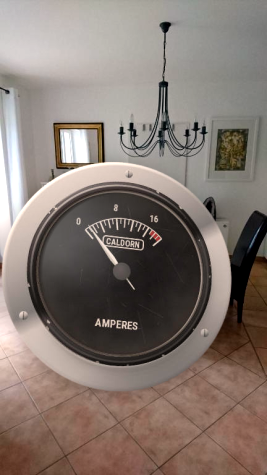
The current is 1,A
